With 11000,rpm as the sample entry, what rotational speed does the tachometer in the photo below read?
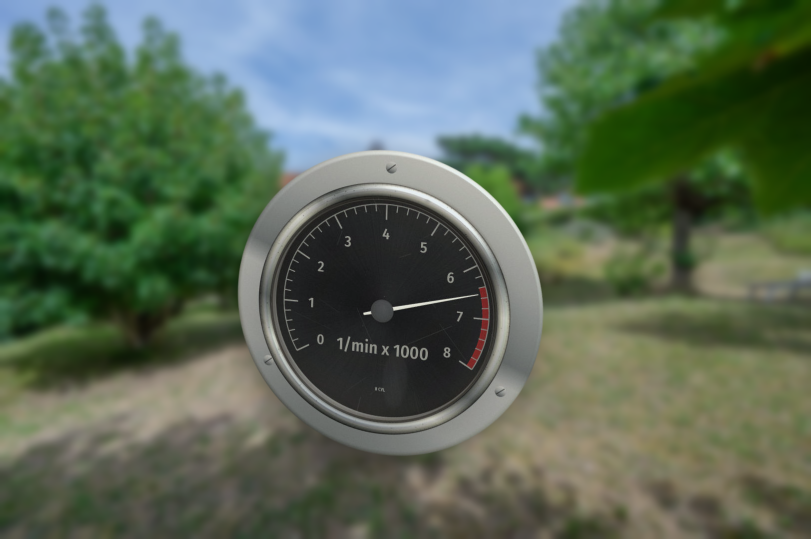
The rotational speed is 6500,rpm
